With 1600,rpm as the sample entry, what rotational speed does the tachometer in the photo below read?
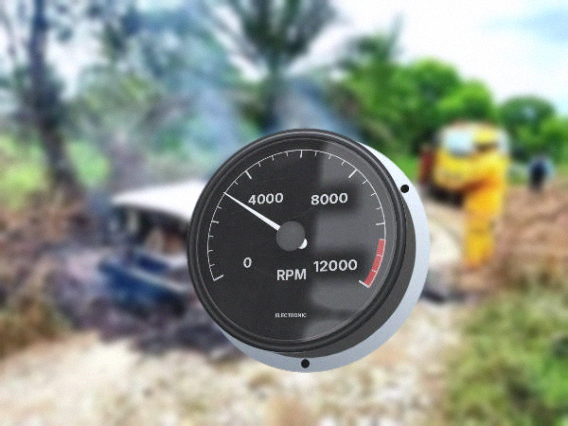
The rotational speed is 3000,rpm
